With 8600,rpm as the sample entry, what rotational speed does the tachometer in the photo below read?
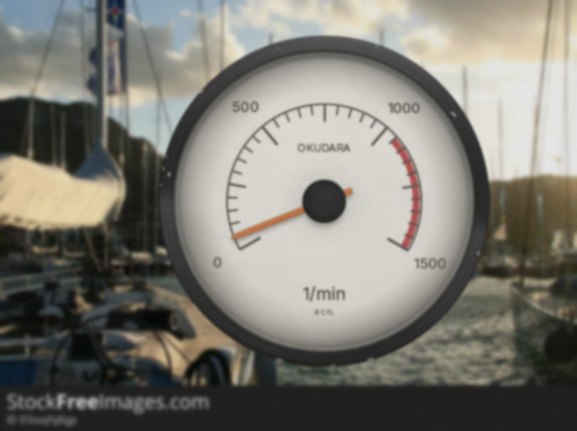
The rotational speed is 50,rpm
